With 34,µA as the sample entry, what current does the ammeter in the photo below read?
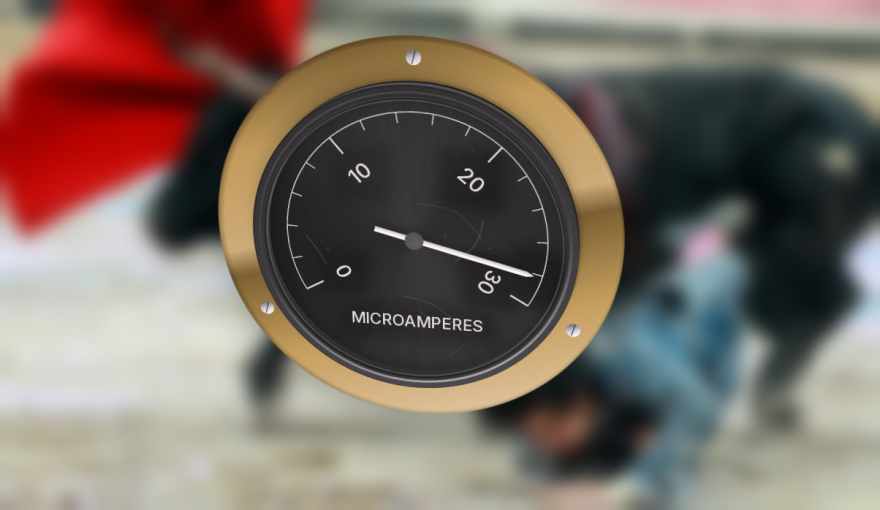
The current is 28,µA
